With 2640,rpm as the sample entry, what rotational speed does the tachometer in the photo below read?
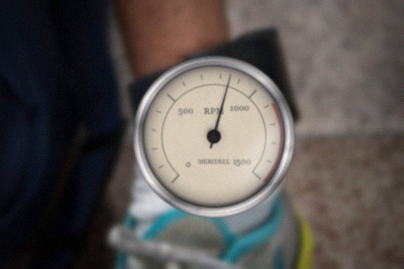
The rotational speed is 850,rpm
